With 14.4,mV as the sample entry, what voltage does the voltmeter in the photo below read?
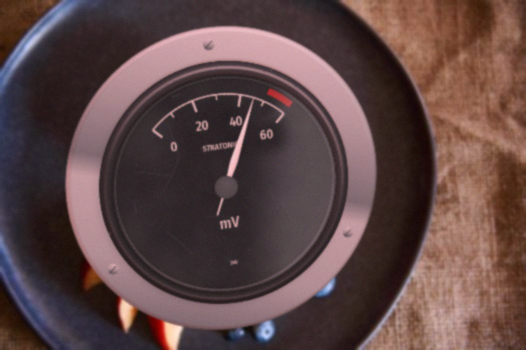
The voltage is 45,mV
